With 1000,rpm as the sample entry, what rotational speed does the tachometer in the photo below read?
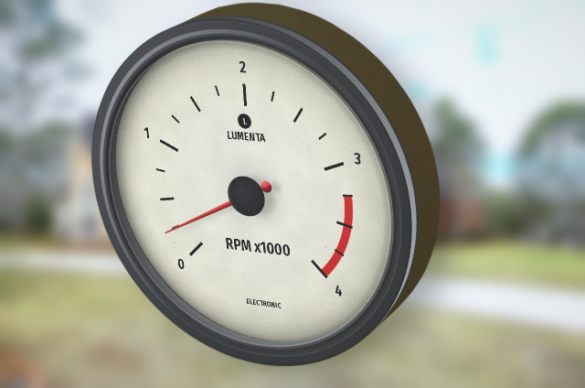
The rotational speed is 250,rpm
